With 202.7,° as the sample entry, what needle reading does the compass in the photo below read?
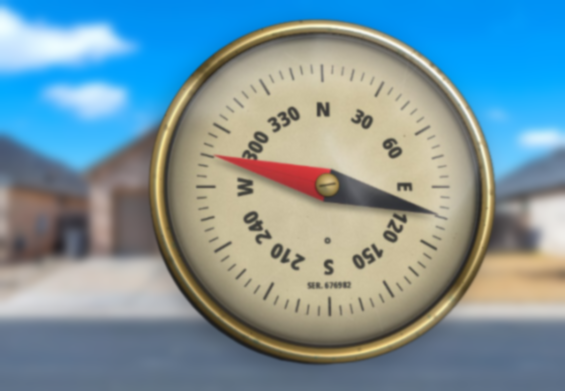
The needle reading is 285,°
